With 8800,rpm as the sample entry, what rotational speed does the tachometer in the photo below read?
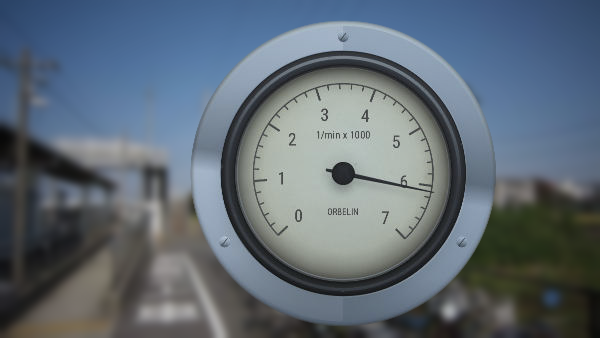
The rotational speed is 6100,rpm
